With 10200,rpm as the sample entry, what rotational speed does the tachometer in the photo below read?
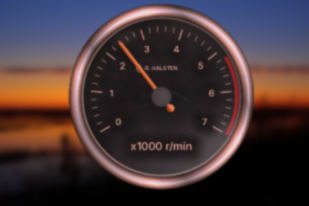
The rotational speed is 2400,rpm
